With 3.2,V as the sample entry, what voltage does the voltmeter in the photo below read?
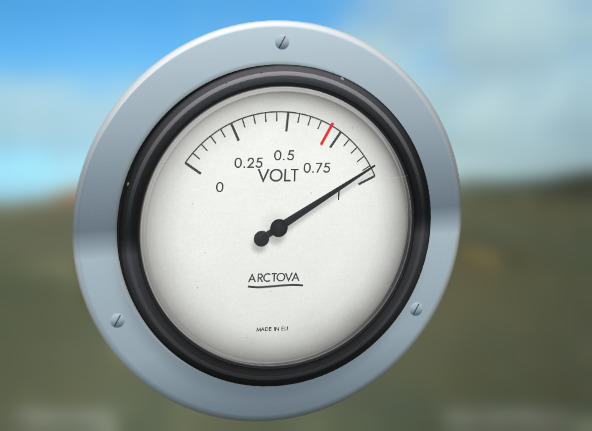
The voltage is 0.95,V
